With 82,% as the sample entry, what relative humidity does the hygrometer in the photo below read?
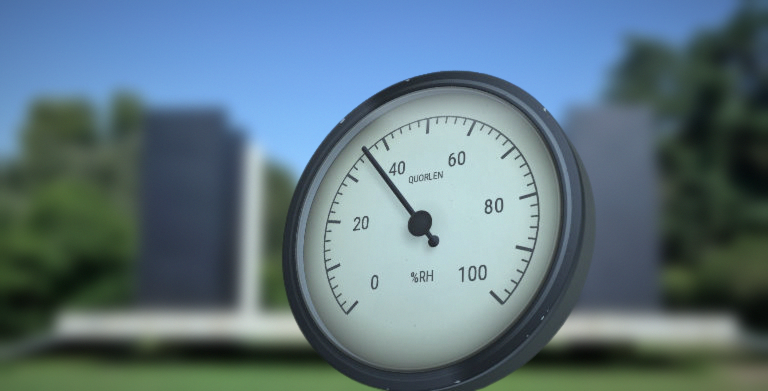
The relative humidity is 36,%
